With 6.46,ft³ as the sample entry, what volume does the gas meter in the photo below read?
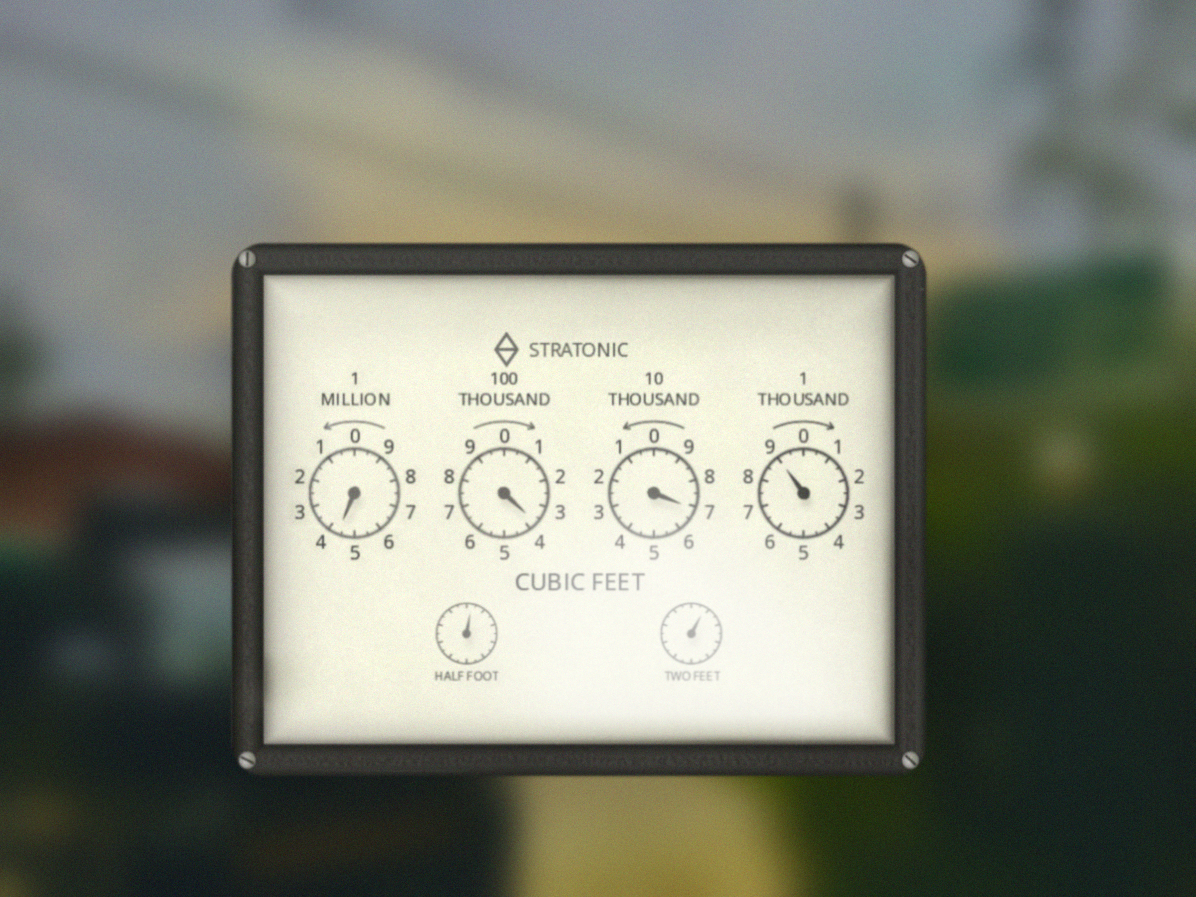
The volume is 436900,ft³
